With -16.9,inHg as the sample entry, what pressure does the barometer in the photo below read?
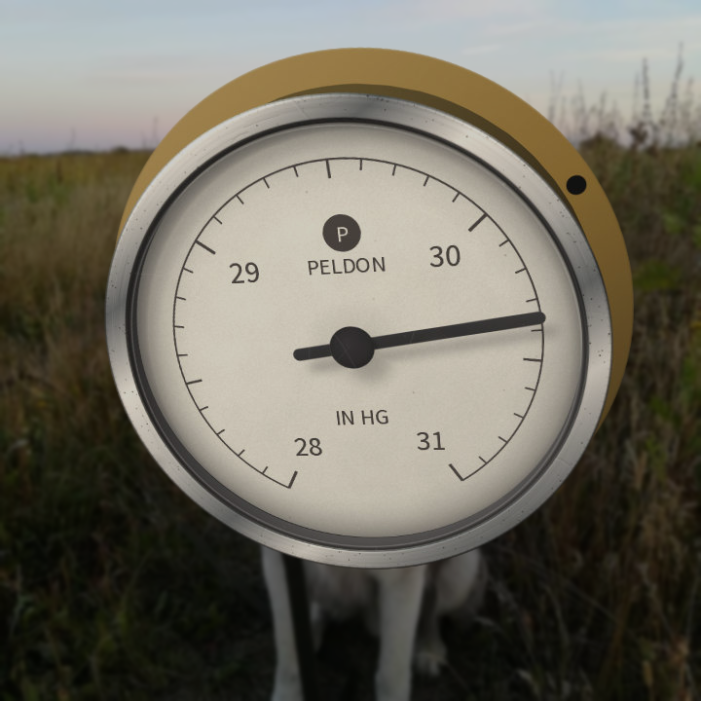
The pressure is 30.35,inHg
